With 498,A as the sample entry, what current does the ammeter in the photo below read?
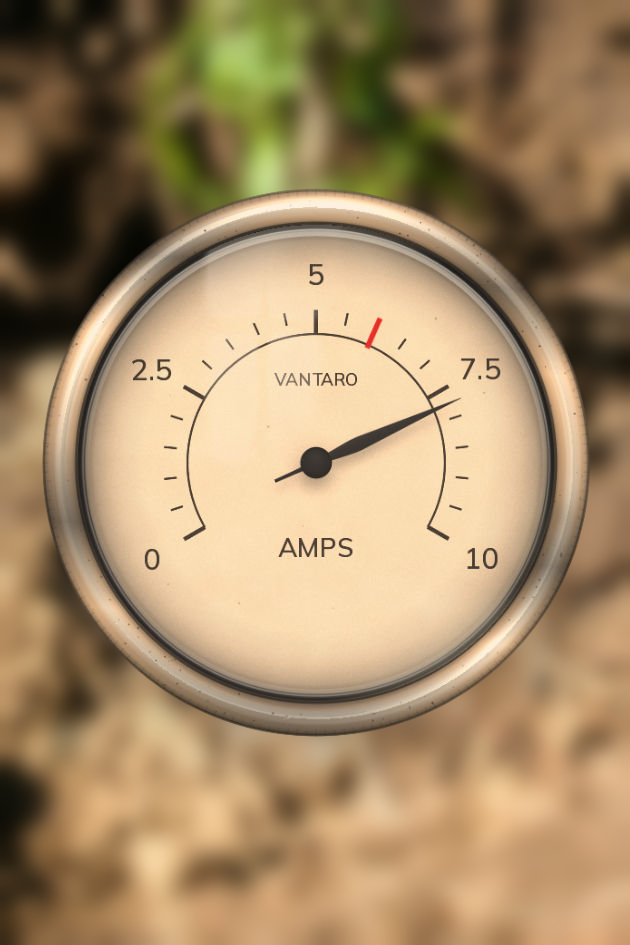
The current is 7.75,A
